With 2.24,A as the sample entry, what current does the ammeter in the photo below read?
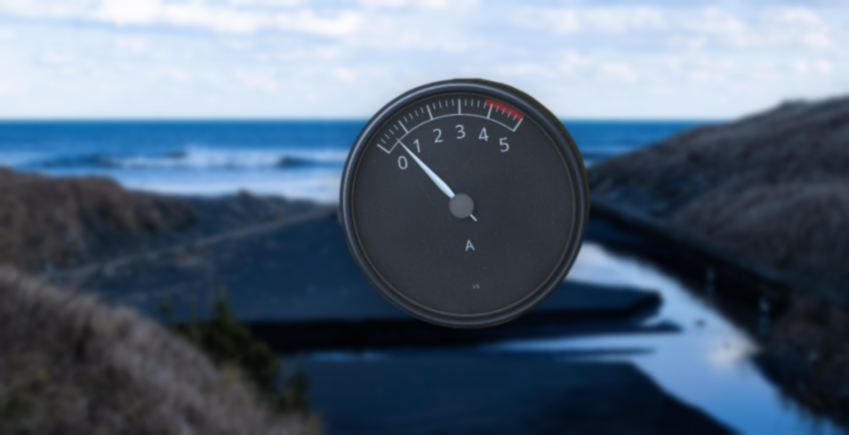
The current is 0.6,A
